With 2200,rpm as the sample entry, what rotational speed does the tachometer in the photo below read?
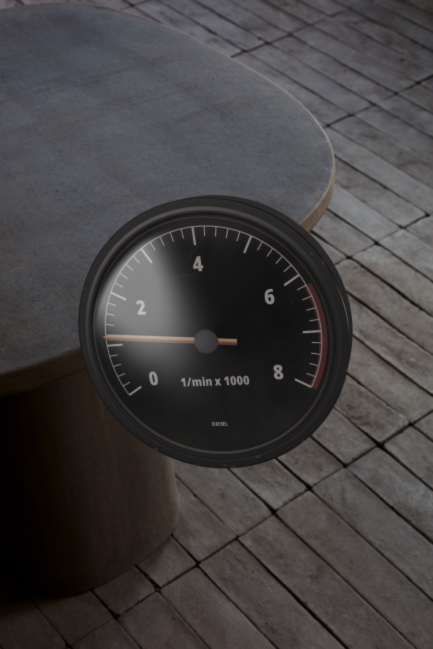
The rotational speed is 1200,rpm
